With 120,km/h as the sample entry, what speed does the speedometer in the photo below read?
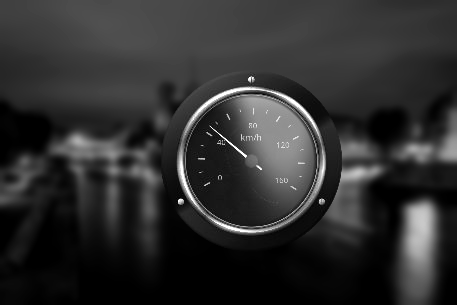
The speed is 45,km/h
